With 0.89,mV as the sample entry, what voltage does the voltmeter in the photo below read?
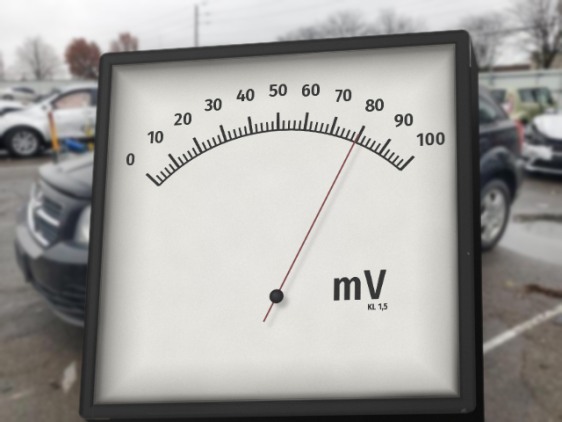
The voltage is 80,mV
